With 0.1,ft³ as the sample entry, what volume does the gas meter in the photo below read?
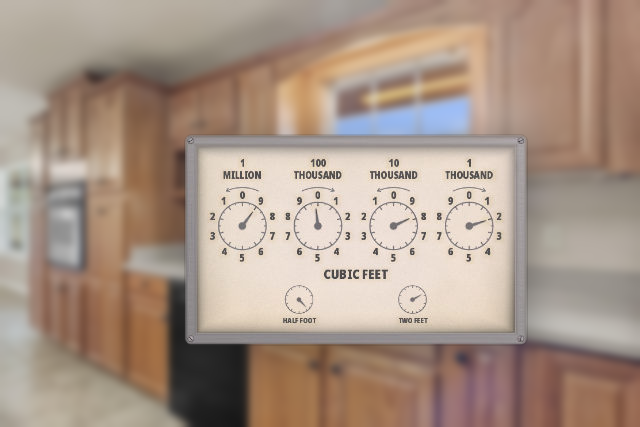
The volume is 898200,ft³
